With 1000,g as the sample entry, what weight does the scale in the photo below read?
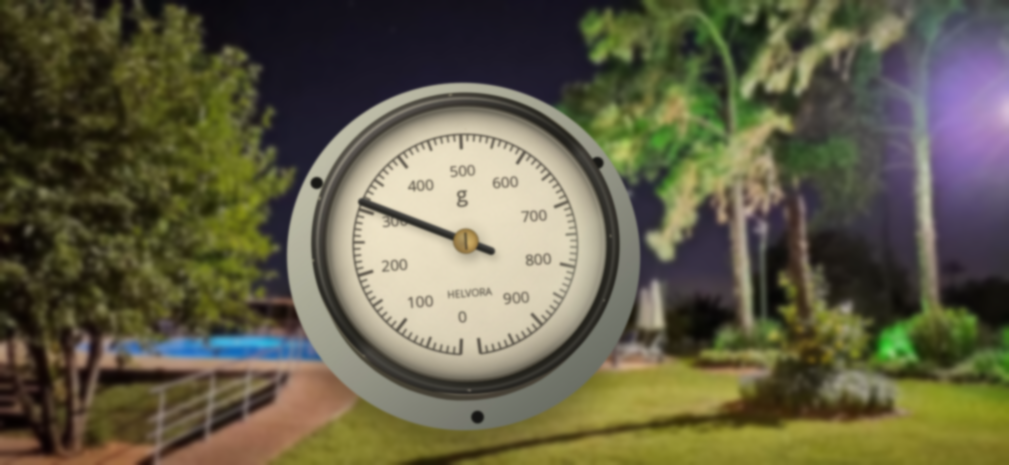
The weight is 310,g
